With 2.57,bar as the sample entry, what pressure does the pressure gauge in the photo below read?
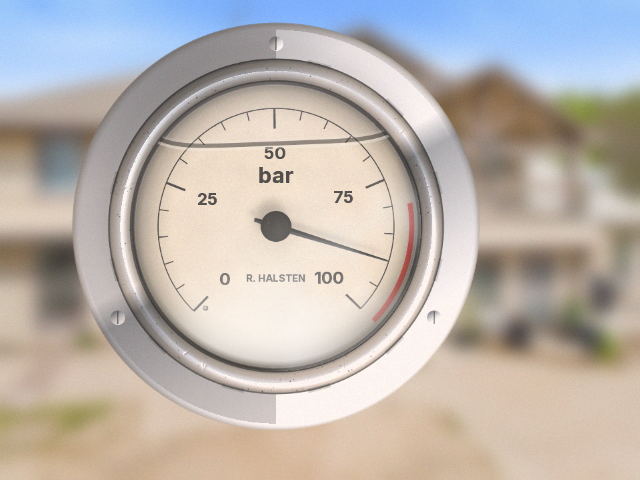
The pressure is 90,bar
